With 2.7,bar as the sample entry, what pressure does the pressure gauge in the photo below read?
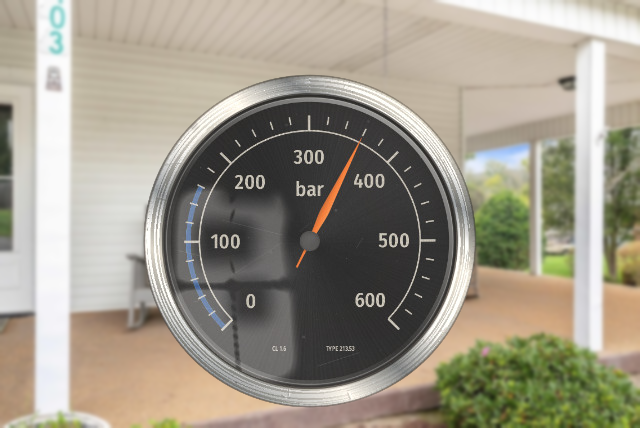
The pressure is 360,bar
